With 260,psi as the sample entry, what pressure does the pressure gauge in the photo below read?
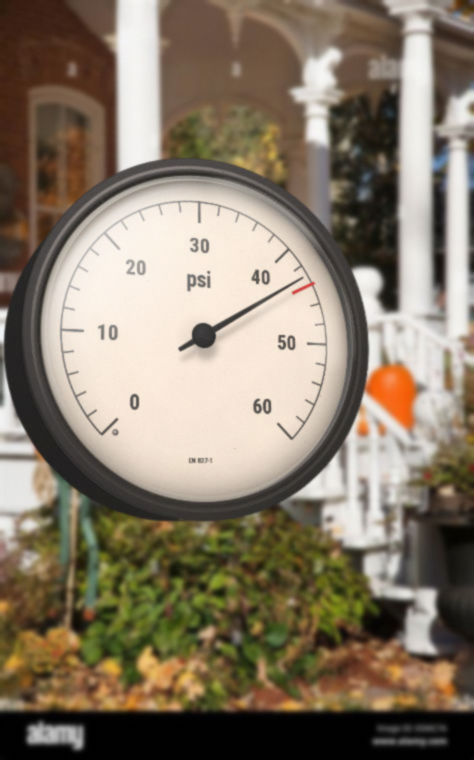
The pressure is 43,psi
